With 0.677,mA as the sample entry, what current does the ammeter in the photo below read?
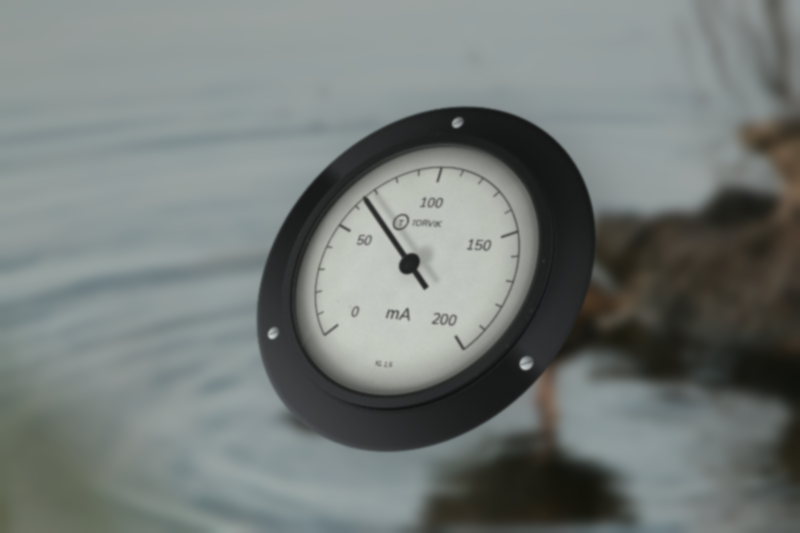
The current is 65,mA
